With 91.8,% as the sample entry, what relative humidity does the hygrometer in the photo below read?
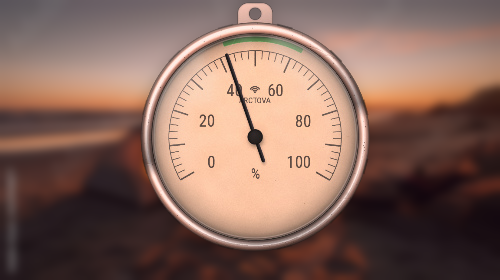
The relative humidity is 42,%
